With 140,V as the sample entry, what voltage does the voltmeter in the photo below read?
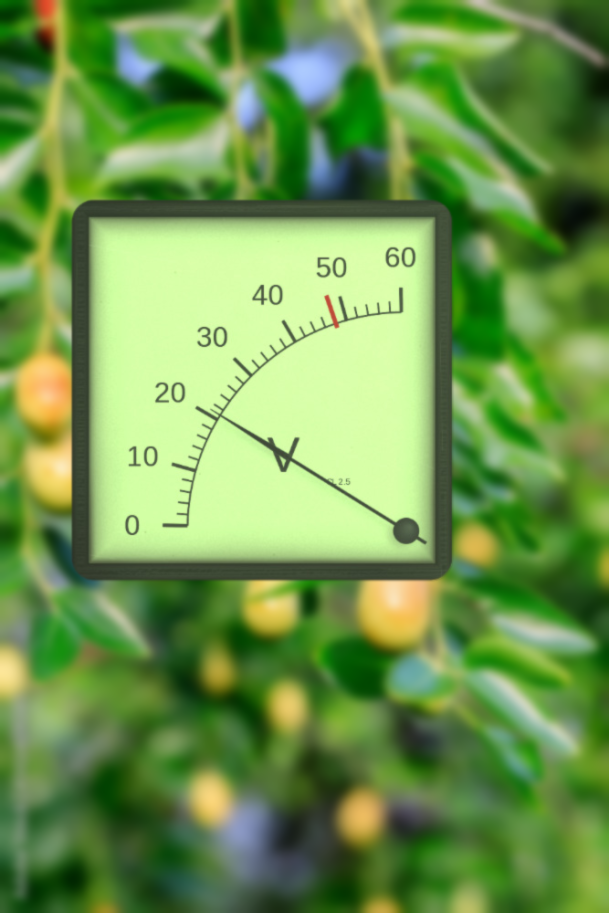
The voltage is 21,V
